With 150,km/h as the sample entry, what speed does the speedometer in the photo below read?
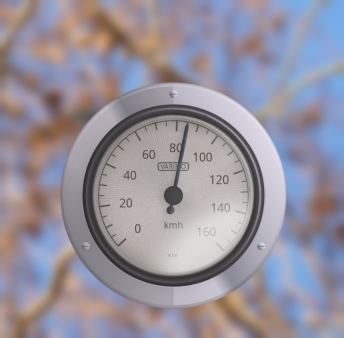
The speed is 85,km/h
